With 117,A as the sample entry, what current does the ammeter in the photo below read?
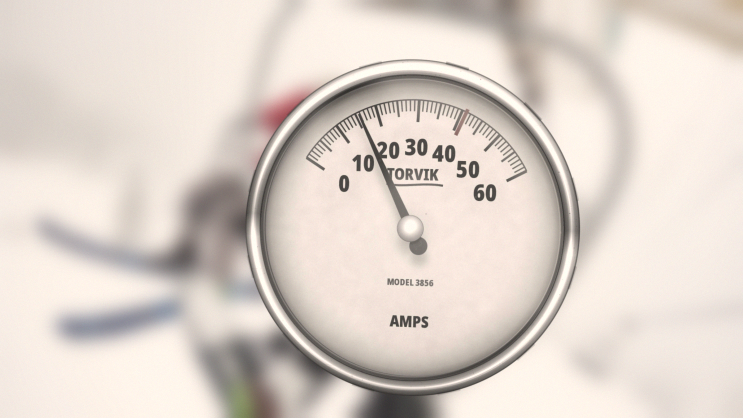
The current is 16,A
